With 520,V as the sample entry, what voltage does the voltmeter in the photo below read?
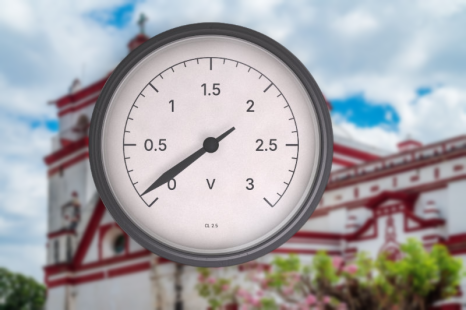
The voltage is 0.1,V
